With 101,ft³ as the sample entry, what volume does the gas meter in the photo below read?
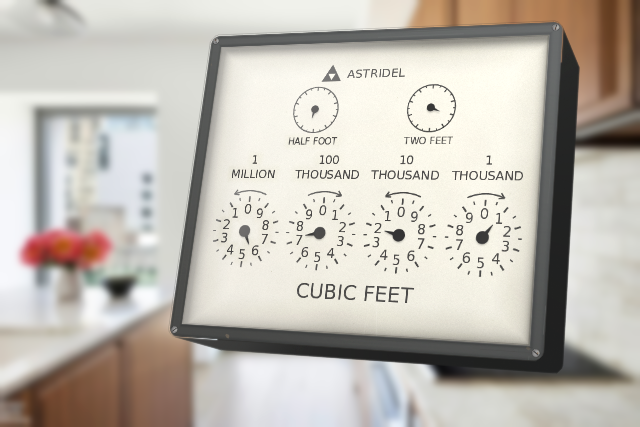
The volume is 572100,ft³
